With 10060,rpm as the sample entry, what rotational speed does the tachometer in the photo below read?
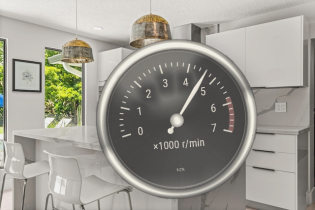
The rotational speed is 4600,rpm
